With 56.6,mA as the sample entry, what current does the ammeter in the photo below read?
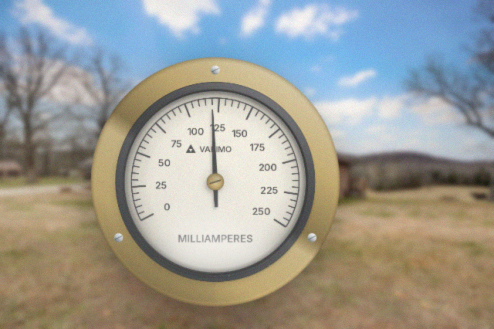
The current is 120,mA
